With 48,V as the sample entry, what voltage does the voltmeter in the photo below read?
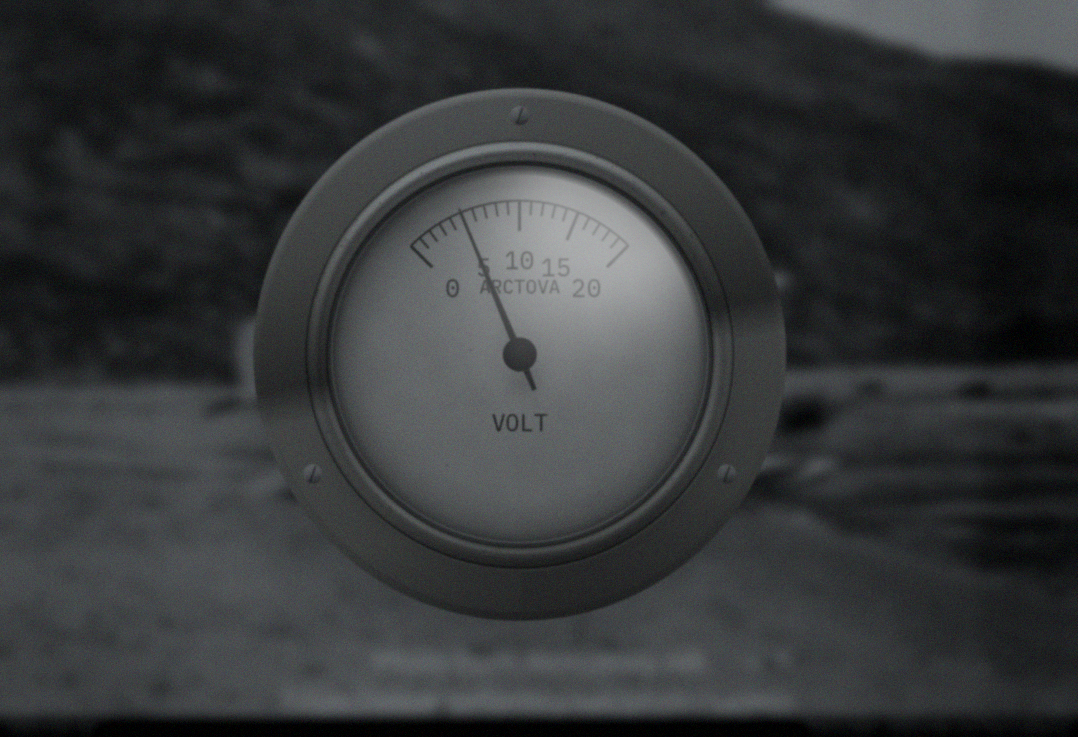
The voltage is 5,V
